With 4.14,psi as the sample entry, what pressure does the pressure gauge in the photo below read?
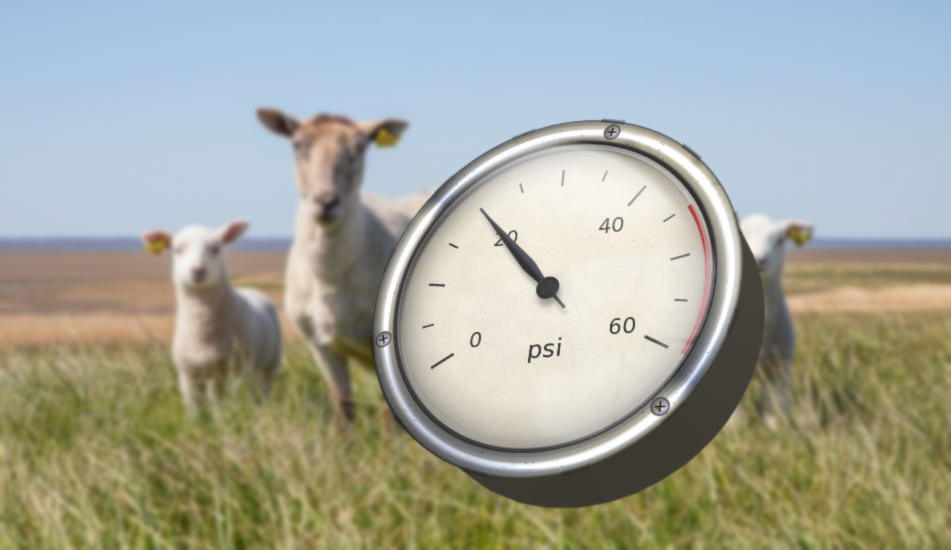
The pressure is 20,psi
